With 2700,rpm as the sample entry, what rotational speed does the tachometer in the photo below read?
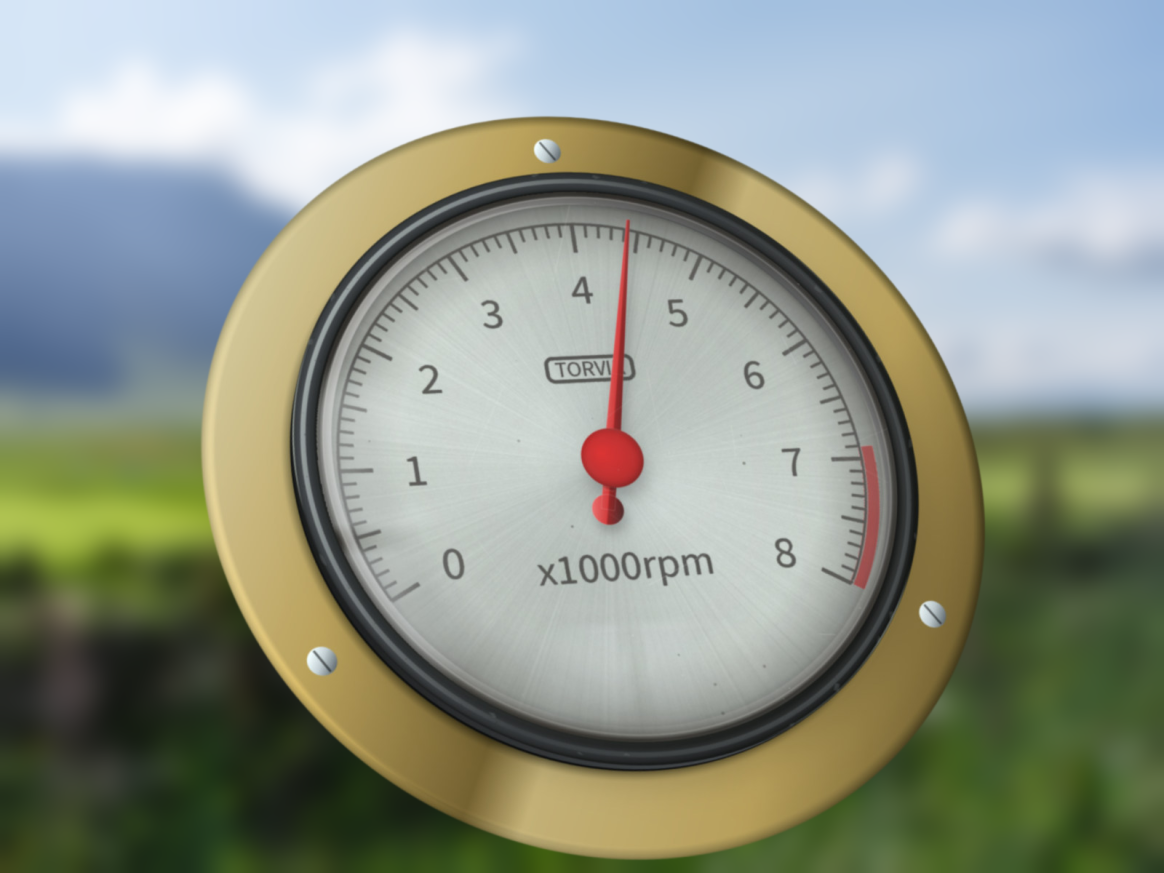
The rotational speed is 4400,rpm
